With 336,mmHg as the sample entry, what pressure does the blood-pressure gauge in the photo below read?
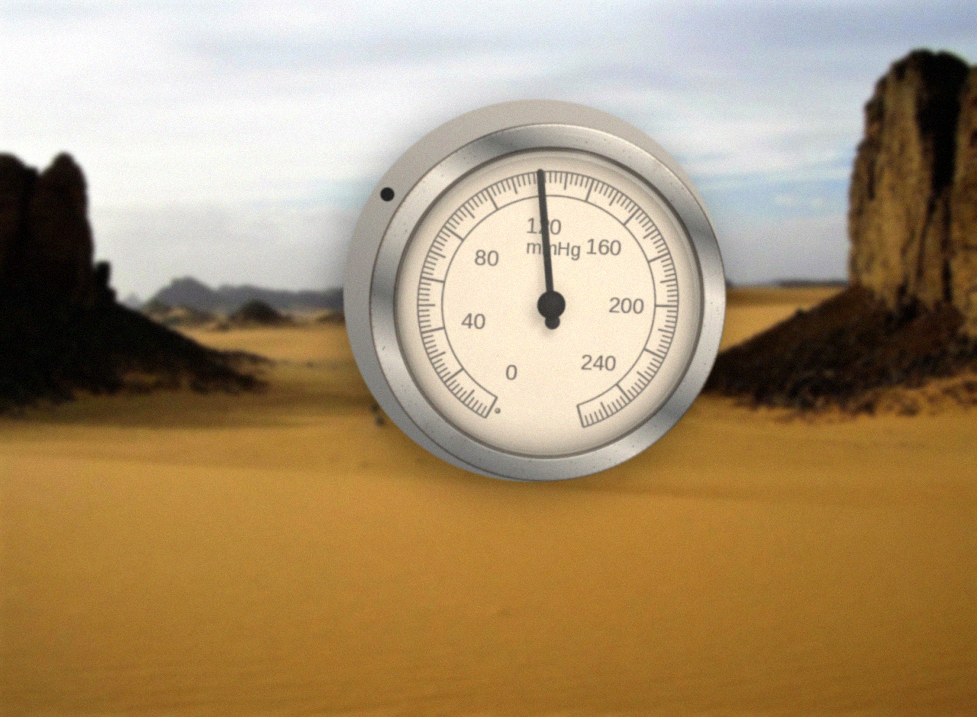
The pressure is 120,mmHg
